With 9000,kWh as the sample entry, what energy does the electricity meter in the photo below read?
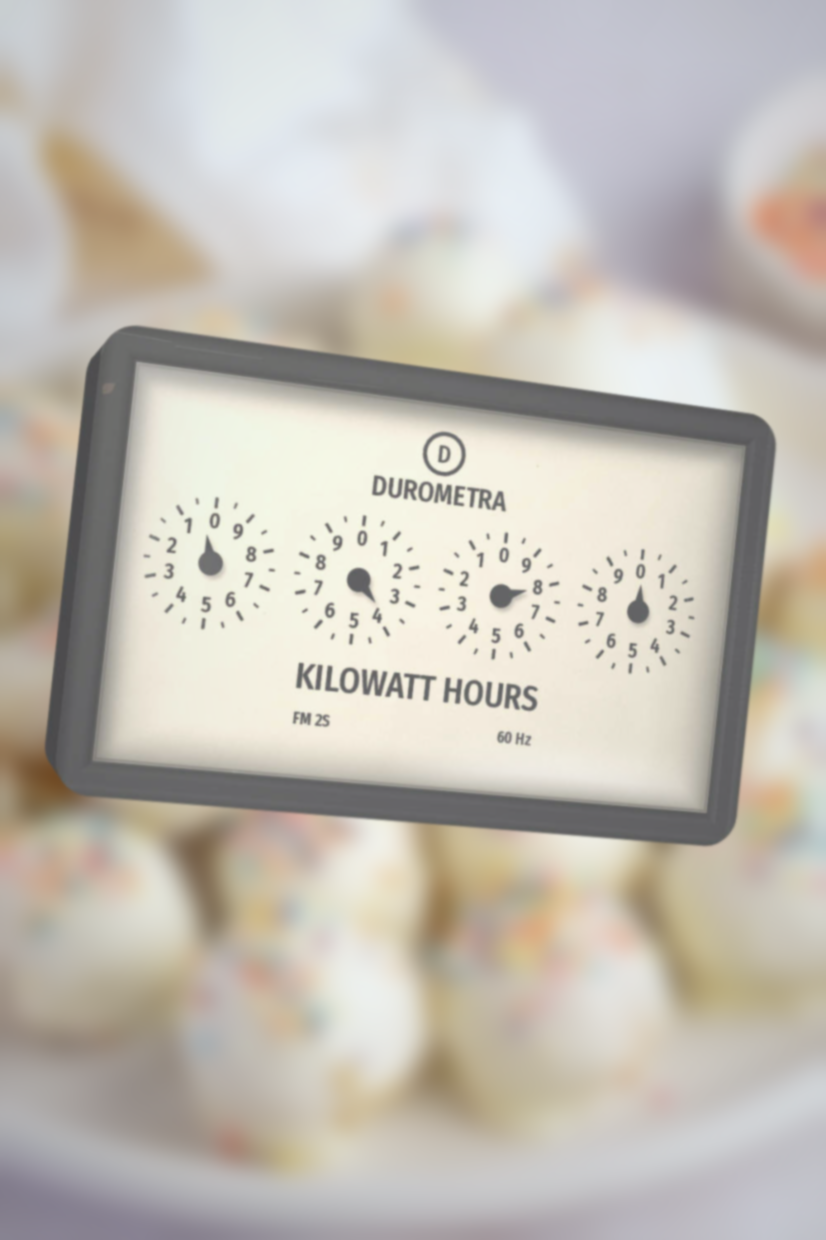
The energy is 380,kWh
